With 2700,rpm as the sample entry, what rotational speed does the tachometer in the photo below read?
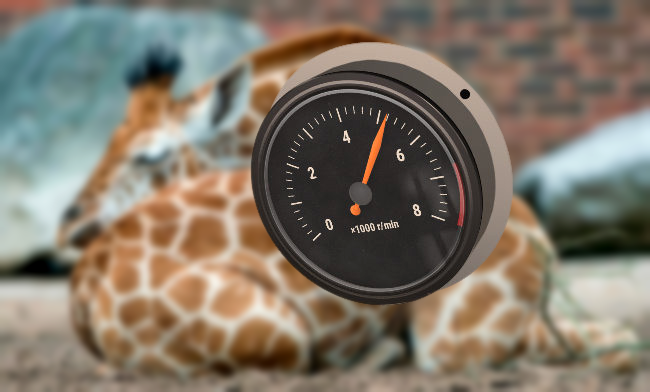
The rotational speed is 5200,rpm
